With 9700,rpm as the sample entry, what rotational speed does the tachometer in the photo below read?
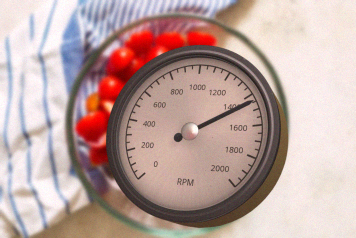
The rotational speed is 1450,rpm
